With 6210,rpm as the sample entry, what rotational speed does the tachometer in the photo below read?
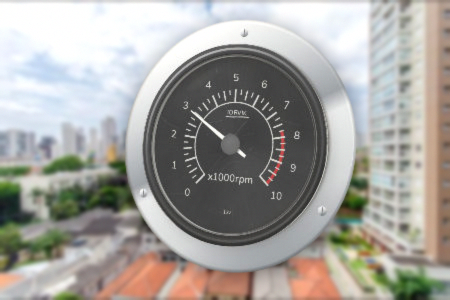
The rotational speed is 3000,rpm
